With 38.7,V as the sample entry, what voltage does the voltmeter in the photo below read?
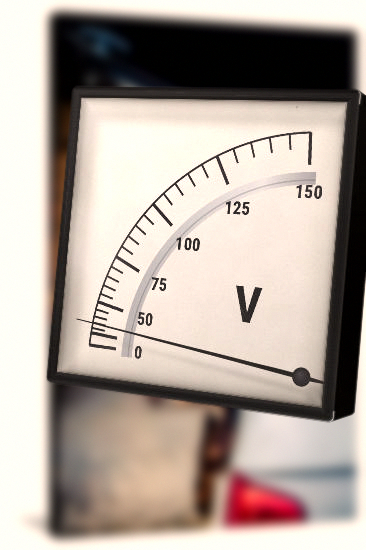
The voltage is 35,V
